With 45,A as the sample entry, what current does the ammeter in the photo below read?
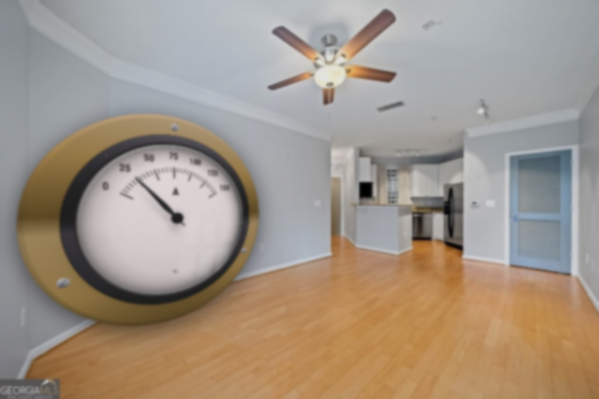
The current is 25,A
